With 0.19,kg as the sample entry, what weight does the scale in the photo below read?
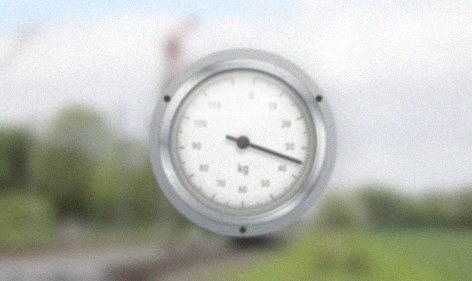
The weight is 35,kg
